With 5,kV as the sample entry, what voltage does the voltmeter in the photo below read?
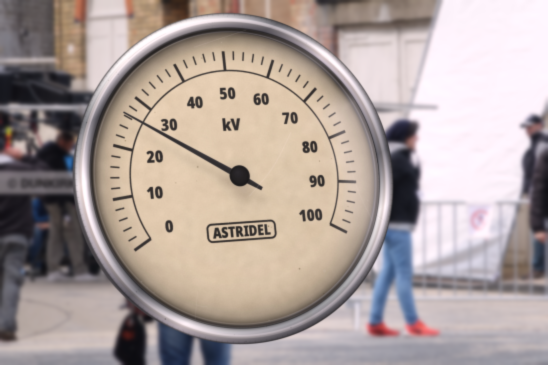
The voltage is 26,kV
